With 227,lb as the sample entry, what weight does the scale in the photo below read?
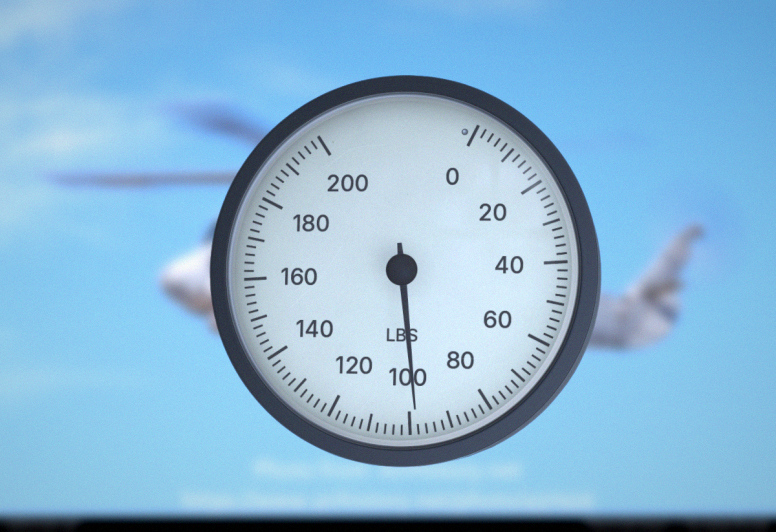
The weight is 98,lb
